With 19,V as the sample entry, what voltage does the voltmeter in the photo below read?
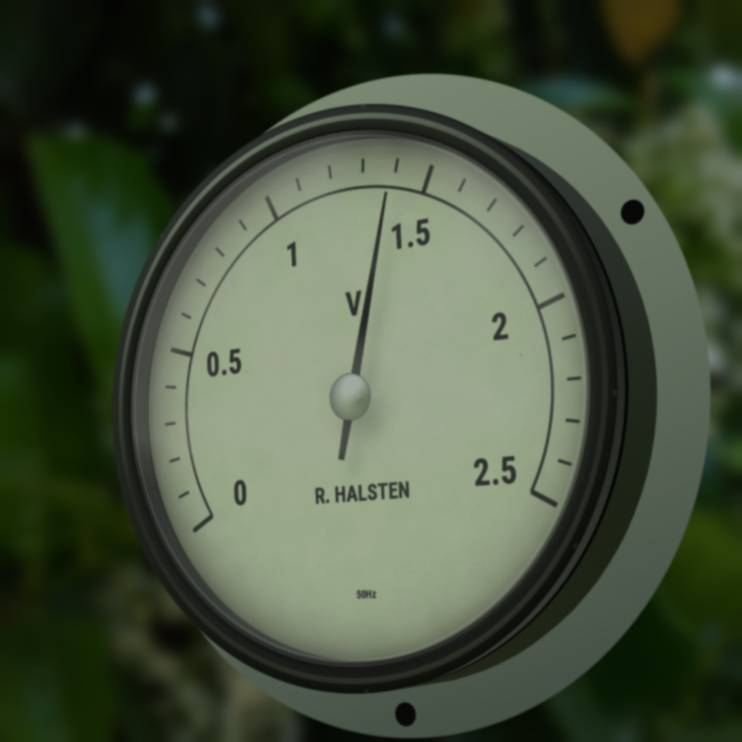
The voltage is 1.4,V
